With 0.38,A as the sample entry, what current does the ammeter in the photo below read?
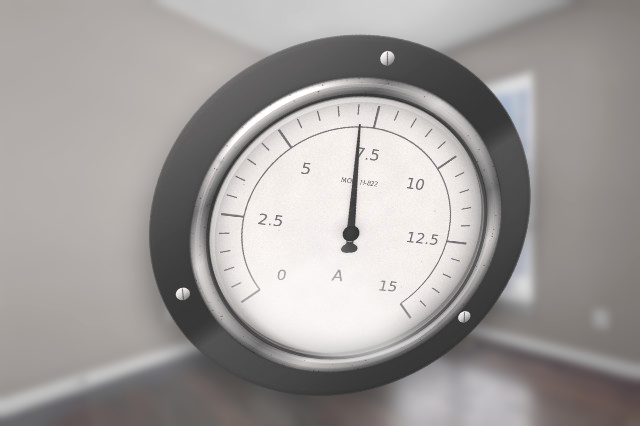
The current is 7,A
